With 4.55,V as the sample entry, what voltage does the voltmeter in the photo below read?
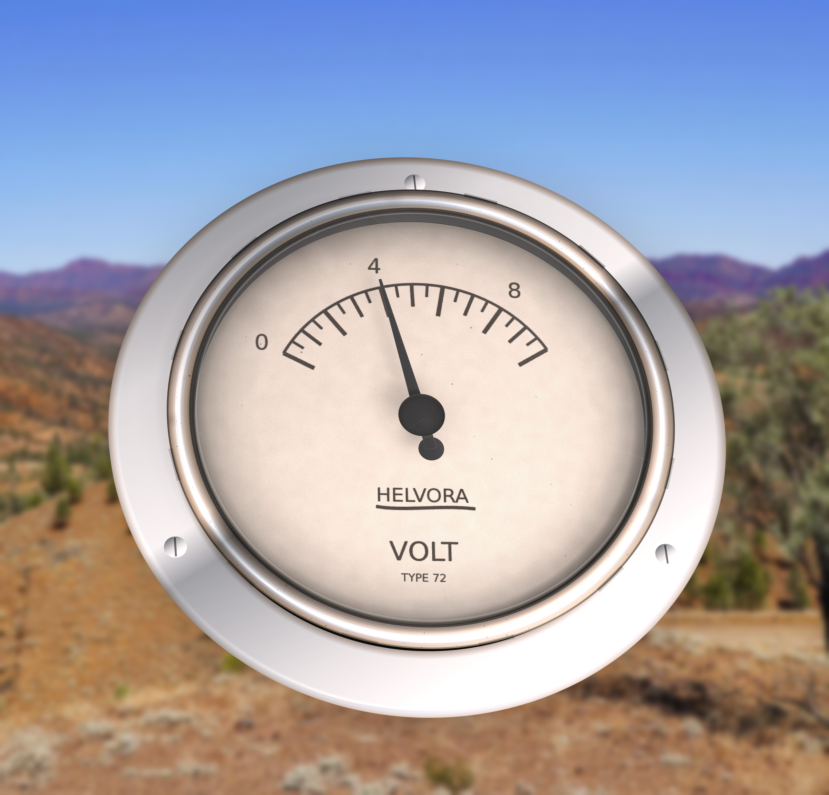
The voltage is 4,V
